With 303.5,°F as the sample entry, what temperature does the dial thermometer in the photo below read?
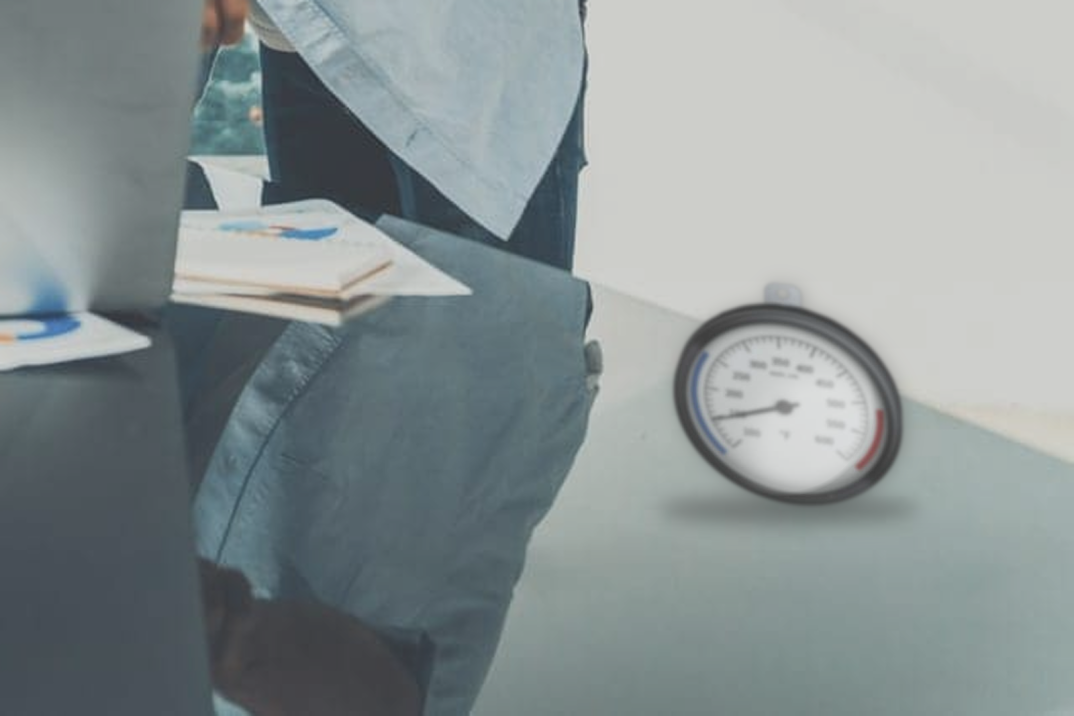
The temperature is 150,°F
